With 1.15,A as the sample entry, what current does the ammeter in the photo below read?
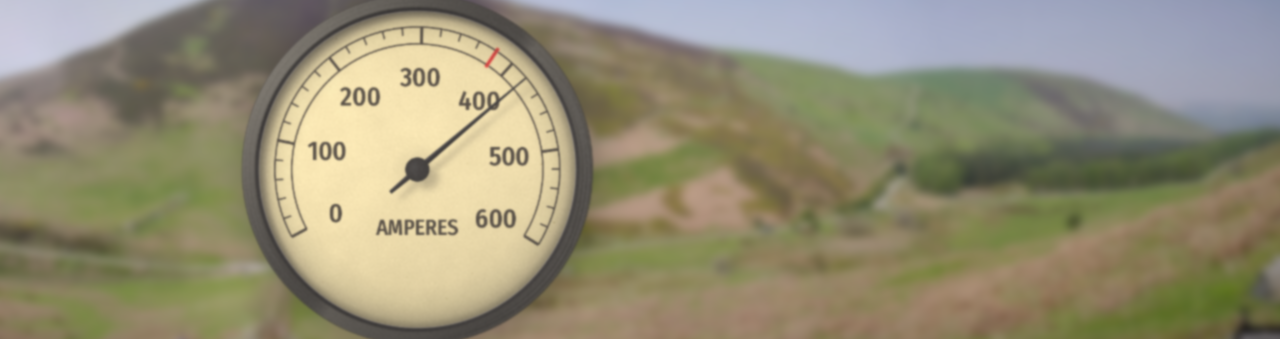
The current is 420,A
